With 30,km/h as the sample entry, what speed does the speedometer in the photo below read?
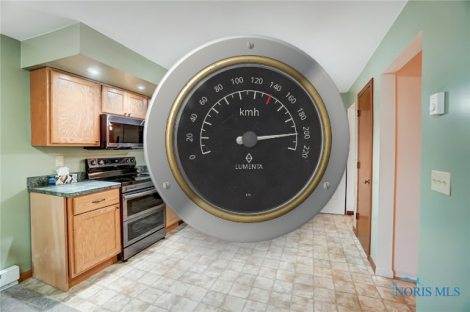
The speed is 200,km/h
